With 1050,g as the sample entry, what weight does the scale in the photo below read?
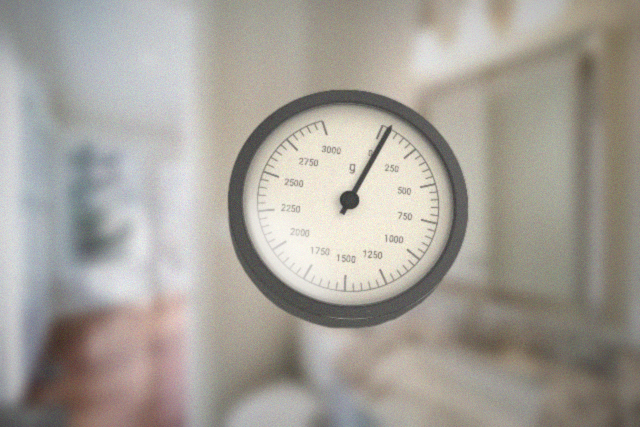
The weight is 50,g
